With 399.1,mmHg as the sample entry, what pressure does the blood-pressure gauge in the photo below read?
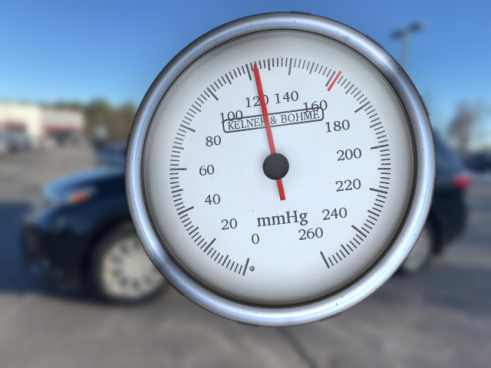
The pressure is 124,mmHg
